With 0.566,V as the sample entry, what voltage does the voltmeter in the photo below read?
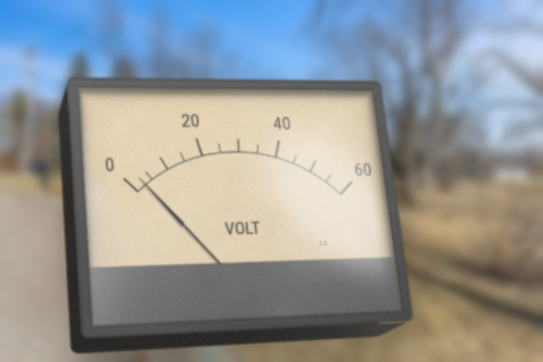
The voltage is 2.5,V
